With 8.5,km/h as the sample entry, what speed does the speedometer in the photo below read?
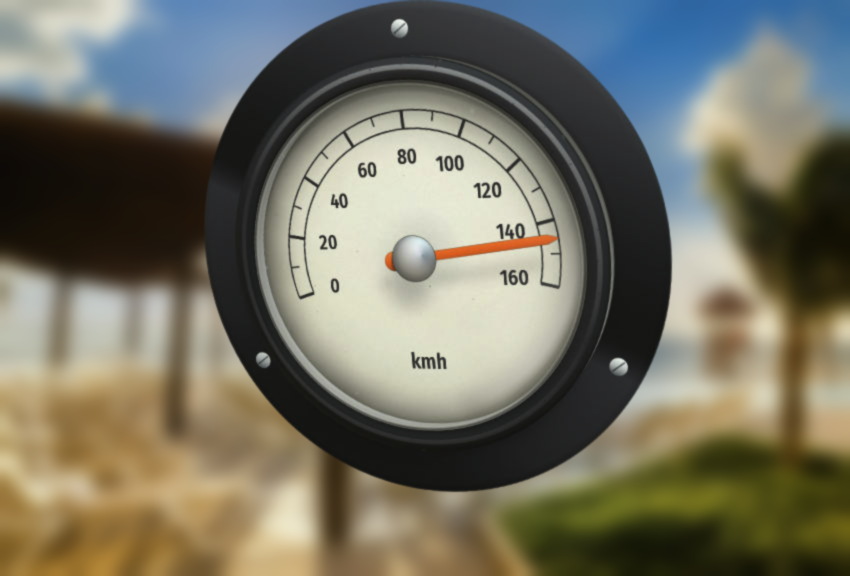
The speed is 145,km/h
